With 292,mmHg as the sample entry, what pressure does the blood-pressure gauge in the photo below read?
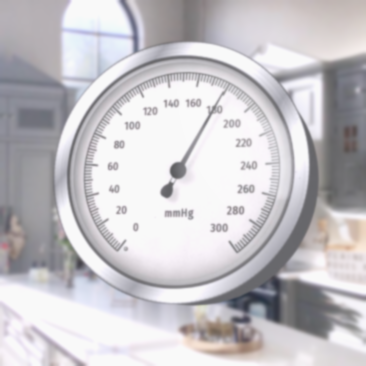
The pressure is 180,mmHg
